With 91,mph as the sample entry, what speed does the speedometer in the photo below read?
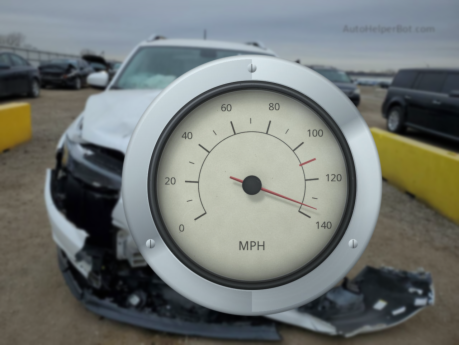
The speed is 135,mph
